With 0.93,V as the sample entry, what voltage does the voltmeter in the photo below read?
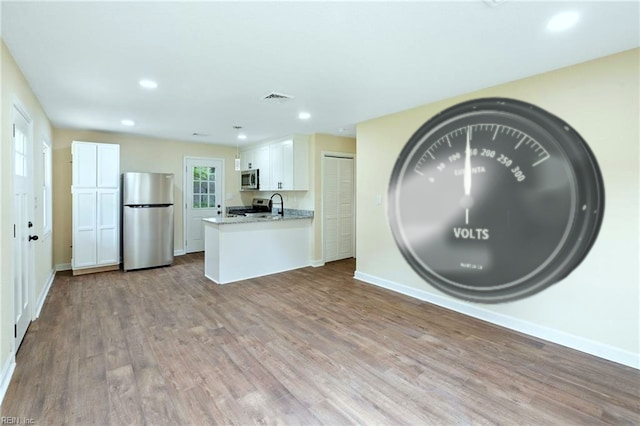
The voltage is 150,V
